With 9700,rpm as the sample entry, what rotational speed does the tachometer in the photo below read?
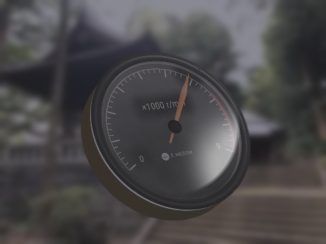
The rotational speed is 5800,rpm
